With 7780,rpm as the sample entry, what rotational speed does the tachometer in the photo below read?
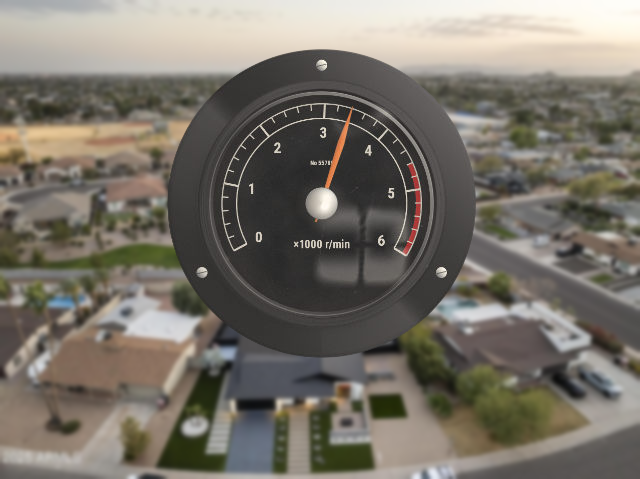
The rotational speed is 3400,rpm
